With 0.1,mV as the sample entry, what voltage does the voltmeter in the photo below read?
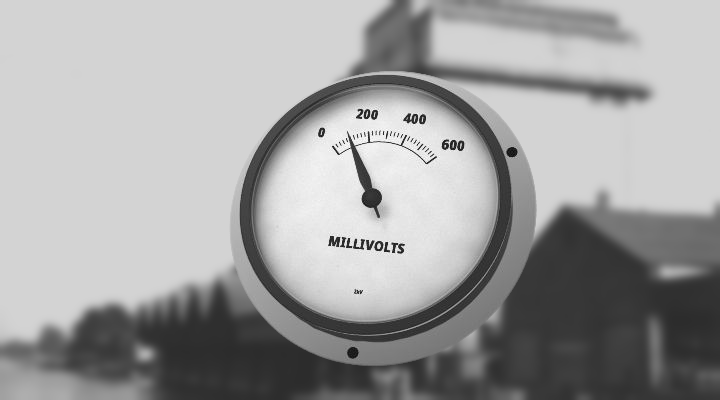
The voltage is 100,mV
